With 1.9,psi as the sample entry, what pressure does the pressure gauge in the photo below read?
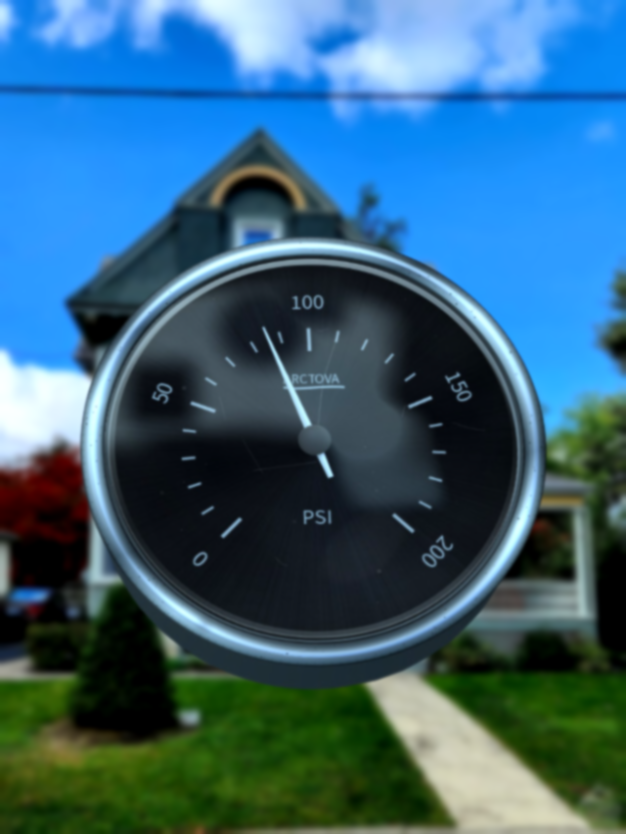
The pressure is 85,psi
